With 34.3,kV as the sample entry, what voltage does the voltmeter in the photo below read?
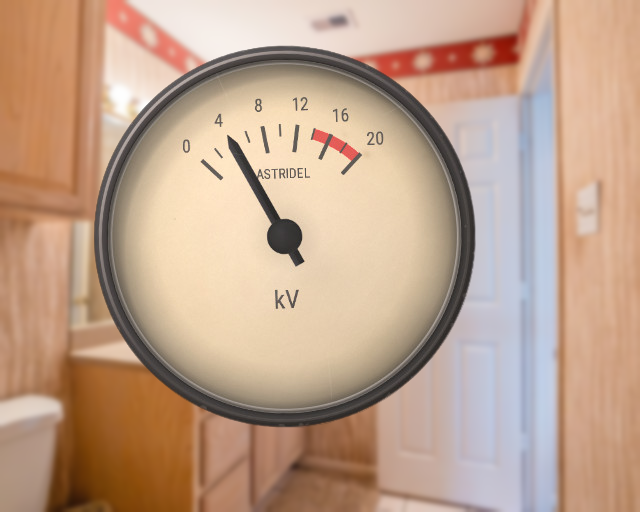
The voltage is 4,kV
